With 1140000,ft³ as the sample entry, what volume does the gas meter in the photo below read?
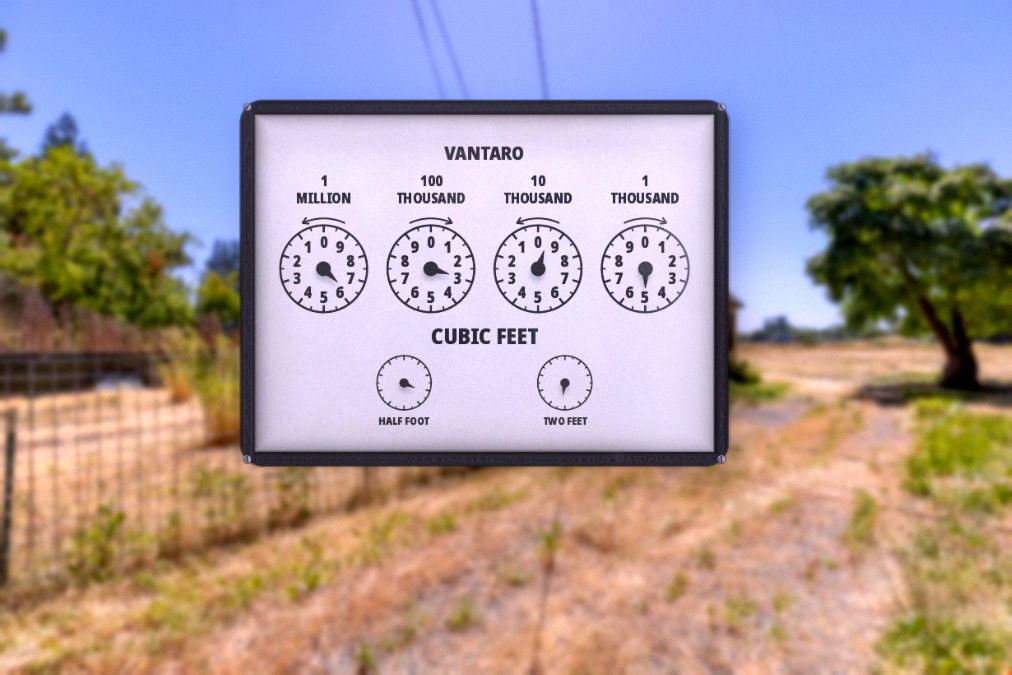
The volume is 629500,ft³
